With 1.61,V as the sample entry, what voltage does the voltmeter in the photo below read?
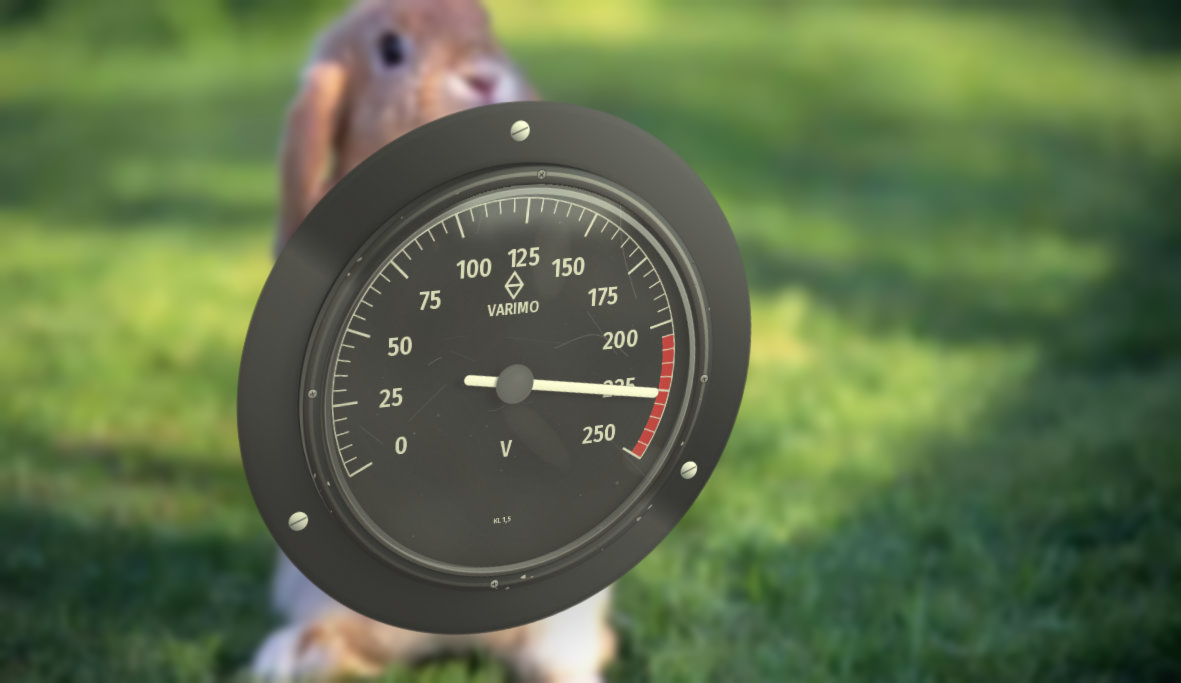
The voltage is 225,V
